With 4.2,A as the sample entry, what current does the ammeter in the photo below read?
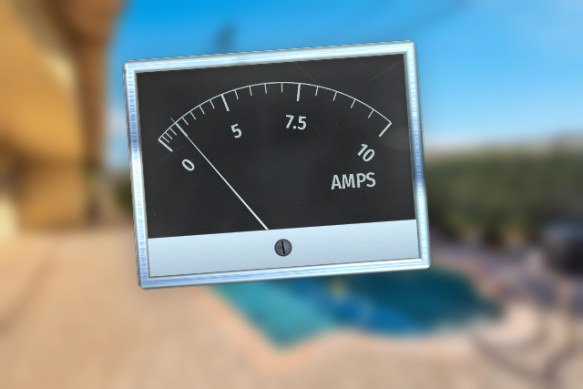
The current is 2.5,A
